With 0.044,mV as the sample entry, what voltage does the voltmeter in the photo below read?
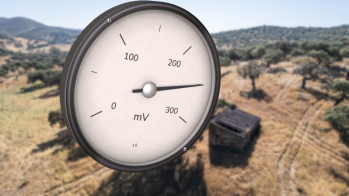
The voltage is 250,mV
